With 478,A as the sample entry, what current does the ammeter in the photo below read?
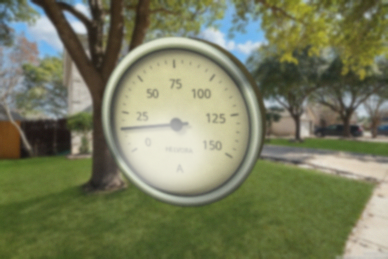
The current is 15,A
